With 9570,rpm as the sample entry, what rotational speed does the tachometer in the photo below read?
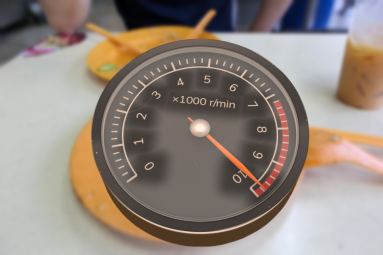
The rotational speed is 9800,rpm
